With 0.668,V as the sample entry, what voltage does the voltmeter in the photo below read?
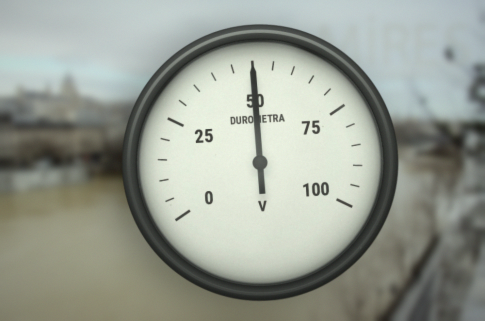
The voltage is 50,V
